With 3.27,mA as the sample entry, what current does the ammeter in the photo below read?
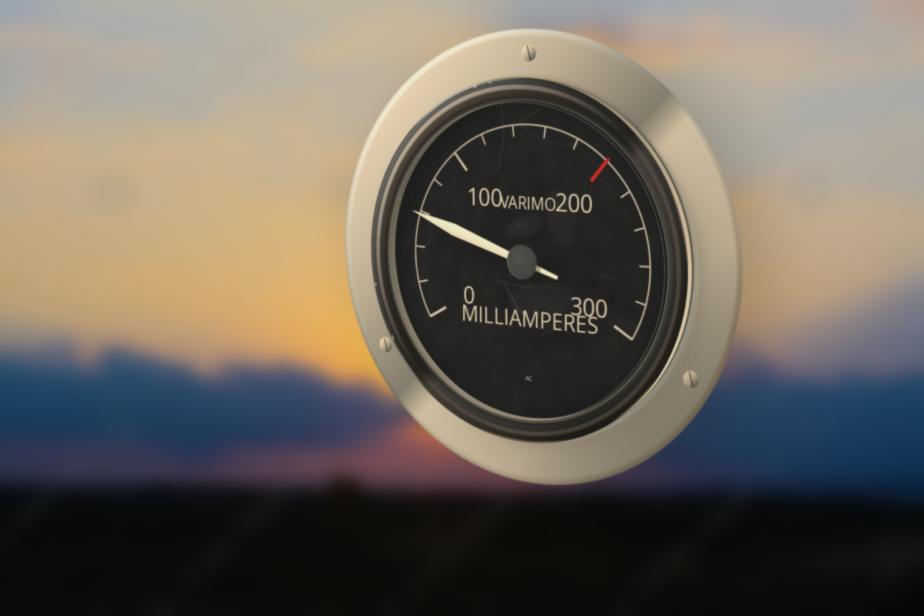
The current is 60,mA
